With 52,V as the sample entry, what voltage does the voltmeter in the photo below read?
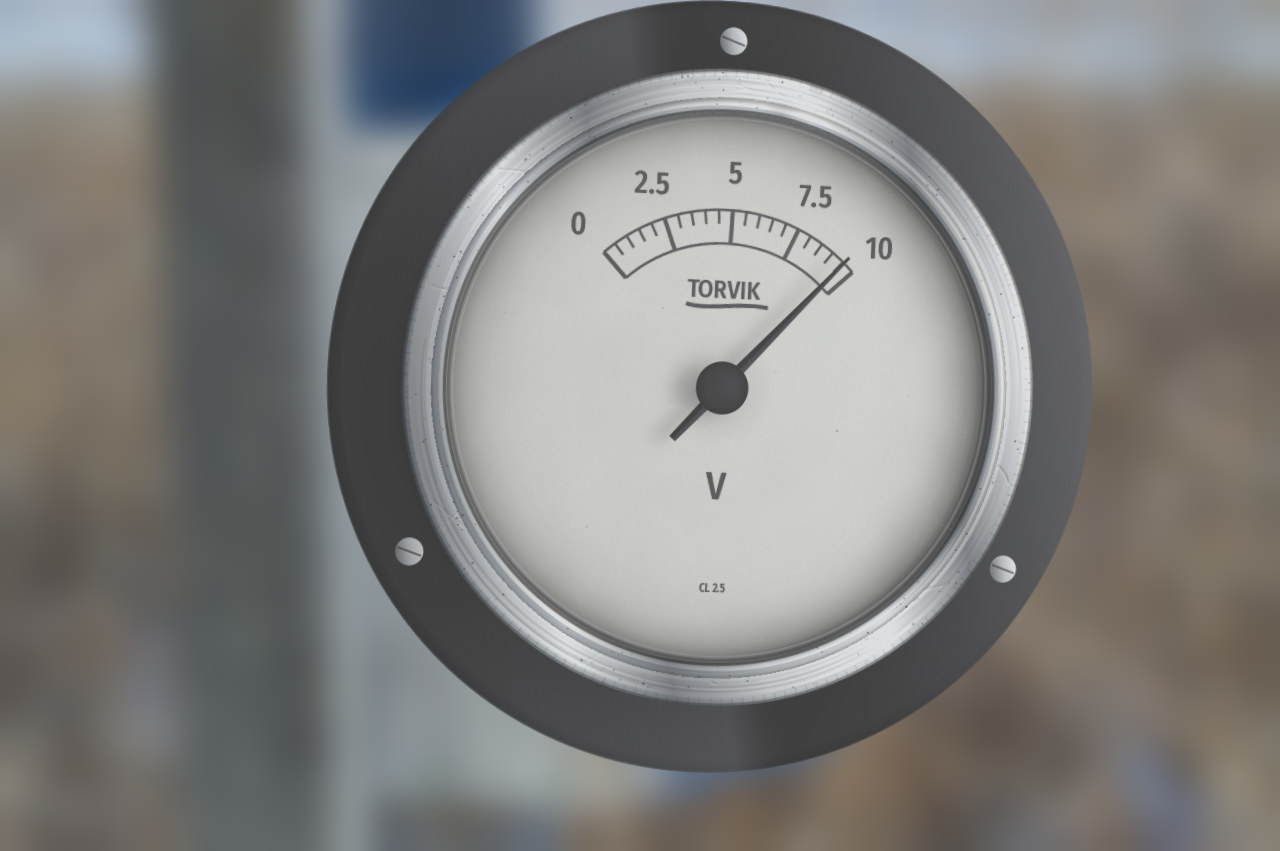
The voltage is 9.5,V
